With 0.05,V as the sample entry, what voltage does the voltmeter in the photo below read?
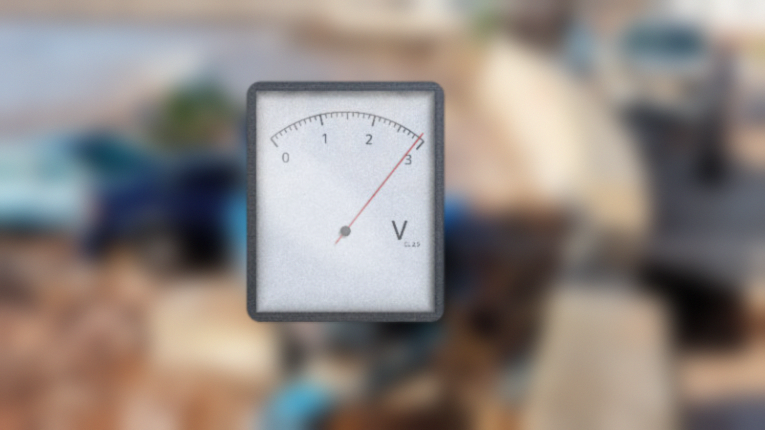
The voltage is 2.9,V
